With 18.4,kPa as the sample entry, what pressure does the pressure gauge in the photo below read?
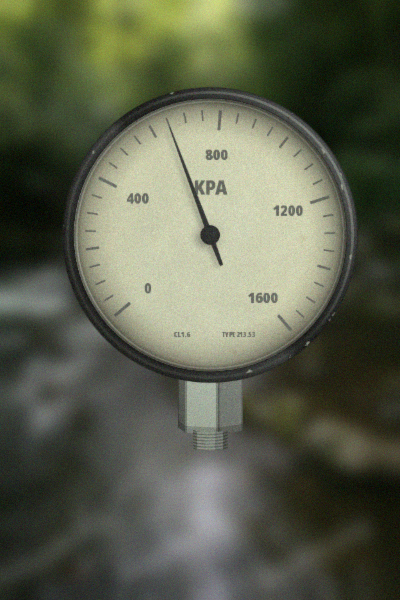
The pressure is 650,kPa
